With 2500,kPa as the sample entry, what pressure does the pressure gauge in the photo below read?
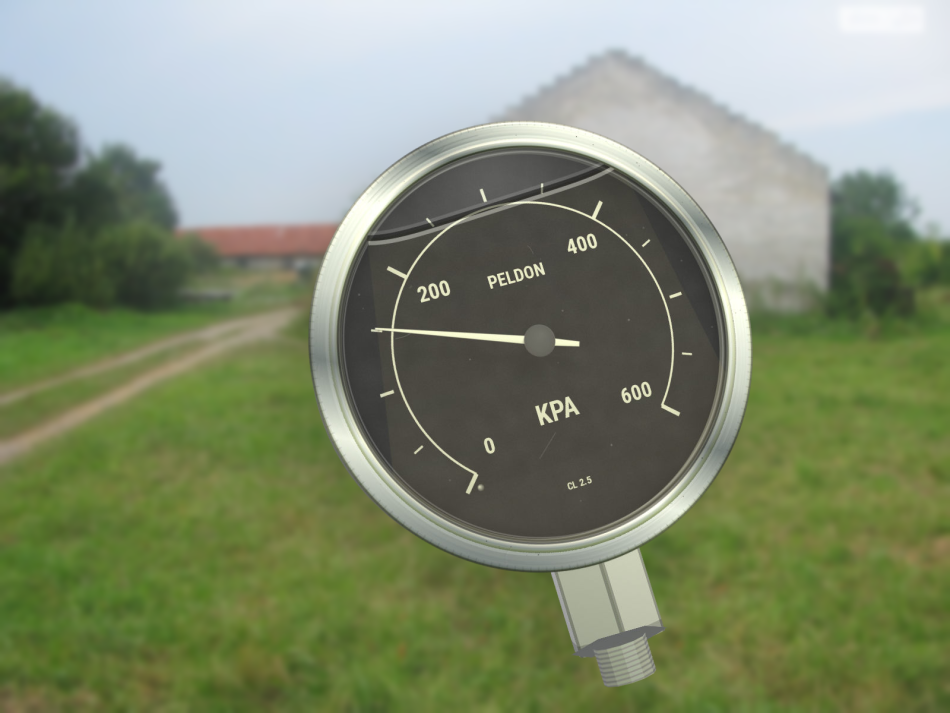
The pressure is 150,kPa
